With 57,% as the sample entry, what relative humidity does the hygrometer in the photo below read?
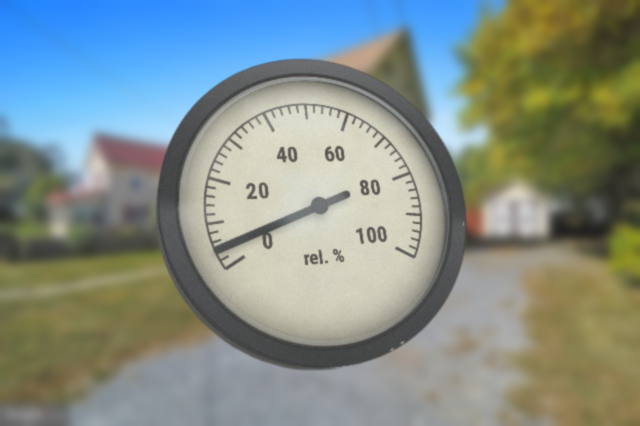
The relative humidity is 4,%
